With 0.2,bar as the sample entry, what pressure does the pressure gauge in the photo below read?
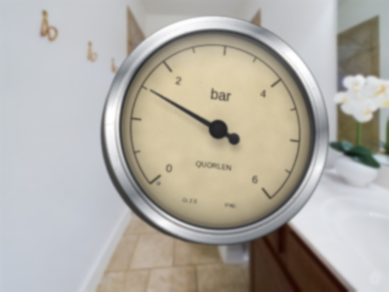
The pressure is 1.5,bar
